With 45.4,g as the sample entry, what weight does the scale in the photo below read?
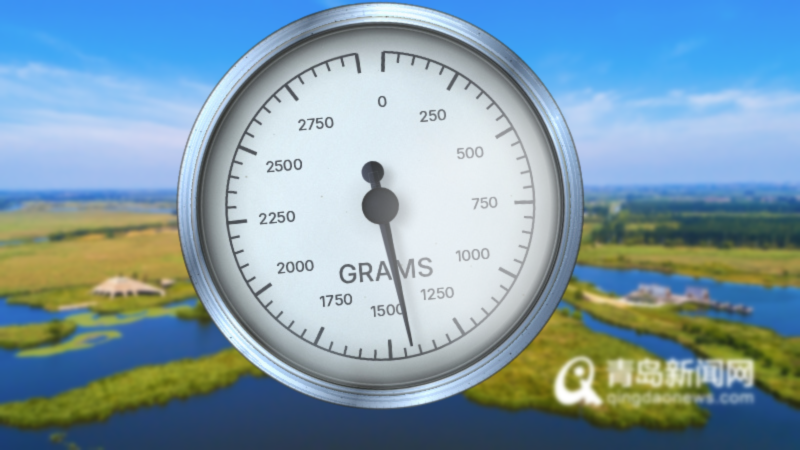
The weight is 1425,g
